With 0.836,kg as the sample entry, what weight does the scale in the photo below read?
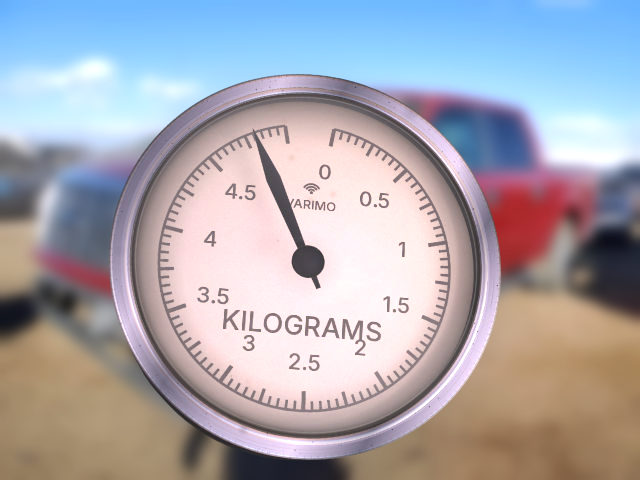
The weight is 4.8,kg
